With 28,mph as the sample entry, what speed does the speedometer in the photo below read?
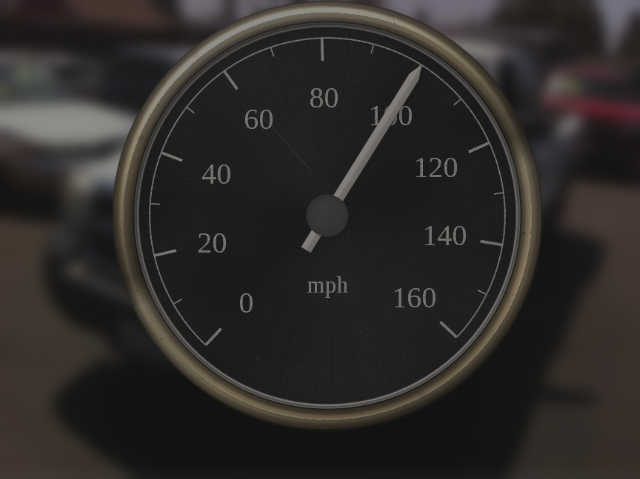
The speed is 100,mph
